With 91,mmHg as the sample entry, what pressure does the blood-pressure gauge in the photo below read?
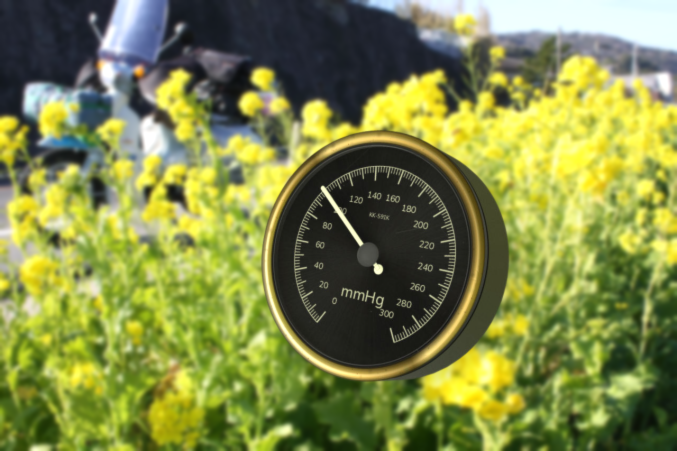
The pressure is 100,mmHg
